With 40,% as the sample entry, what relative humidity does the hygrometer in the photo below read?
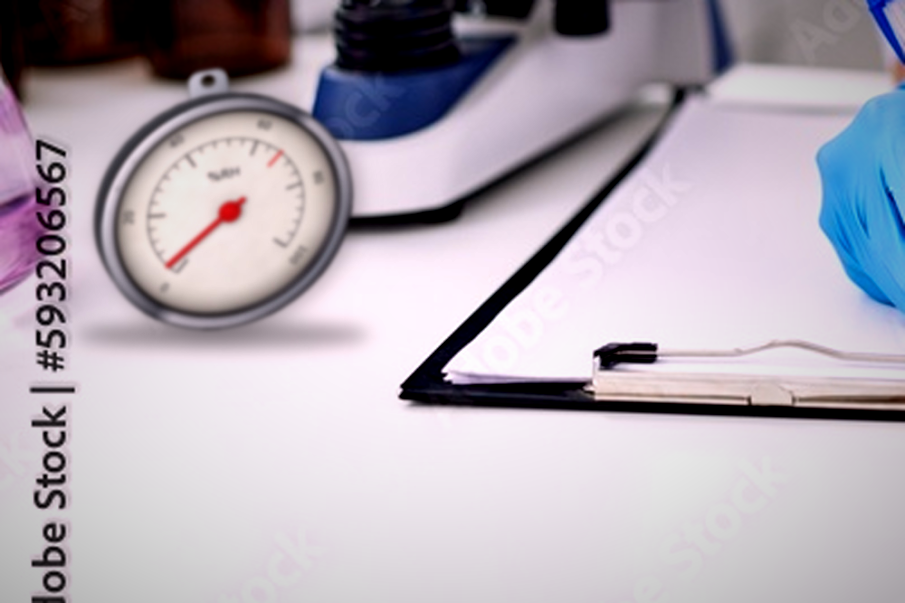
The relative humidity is 4,%
